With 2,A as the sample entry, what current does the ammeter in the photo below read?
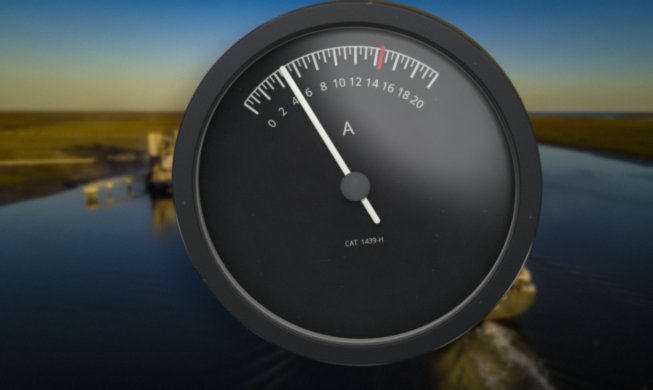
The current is 5,A
